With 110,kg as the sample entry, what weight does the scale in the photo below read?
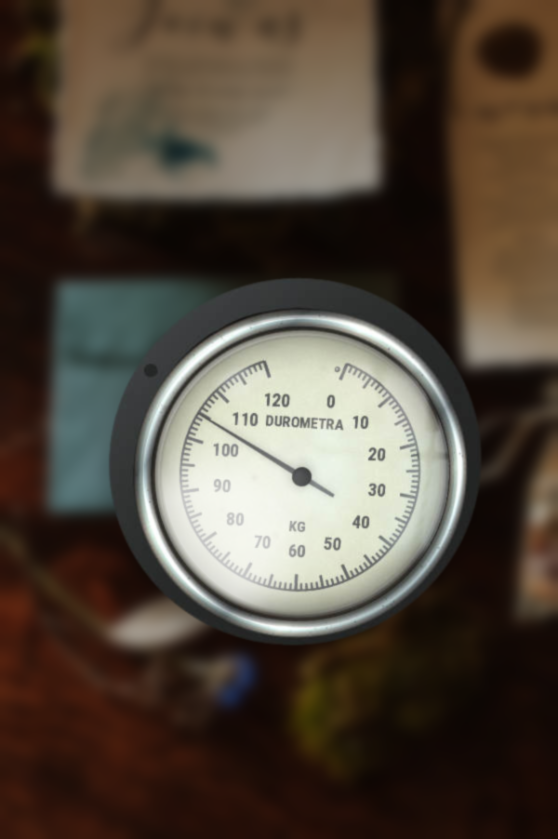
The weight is 105,kg
